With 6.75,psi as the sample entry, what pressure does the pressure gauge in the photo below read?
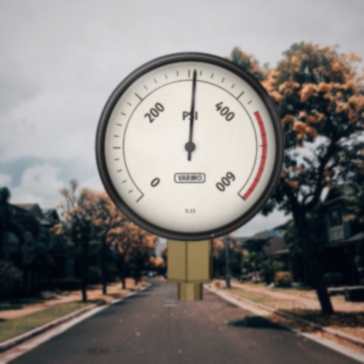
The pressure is 310,psi
